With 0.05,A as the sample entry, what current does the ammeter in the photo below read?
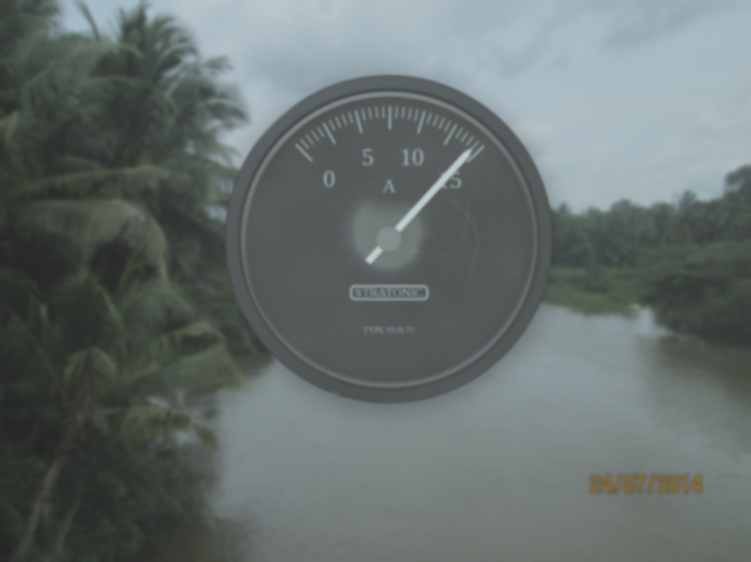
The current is 14.5,A
